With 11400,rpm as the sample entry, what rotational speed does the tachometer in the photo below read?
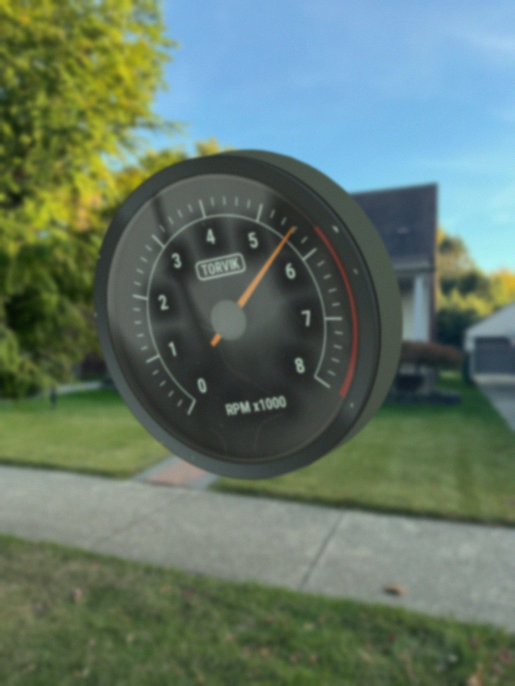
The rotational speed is 5600,rpm
